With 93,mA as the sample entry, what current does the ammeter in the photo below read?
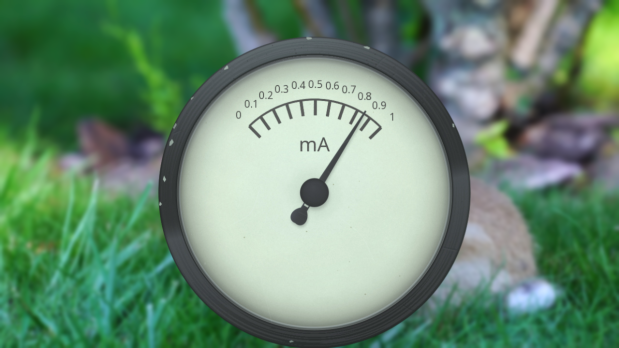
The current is 0.85,mA
